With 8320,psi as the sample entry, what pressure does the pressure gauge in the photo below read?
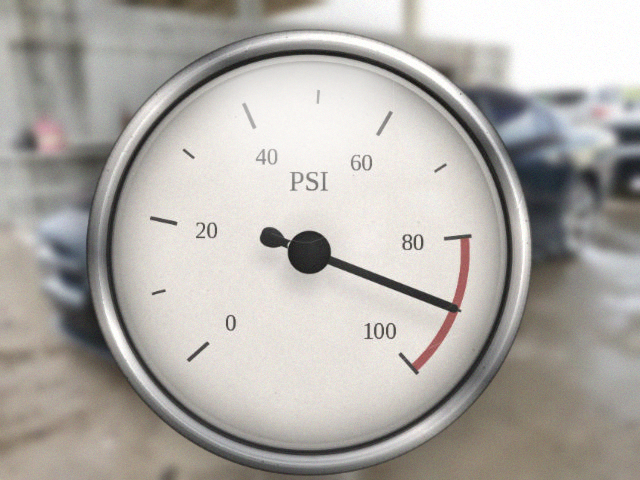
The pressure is 90,psi
